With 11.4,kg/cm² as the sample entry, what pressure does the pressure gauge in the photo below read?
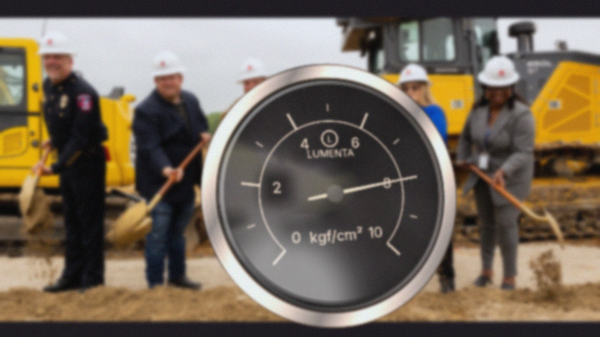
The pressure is 8,kg/cm²
